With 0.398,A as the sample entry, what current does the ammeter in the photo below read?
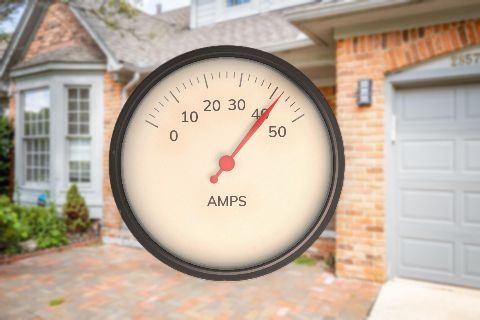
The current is 42,A
